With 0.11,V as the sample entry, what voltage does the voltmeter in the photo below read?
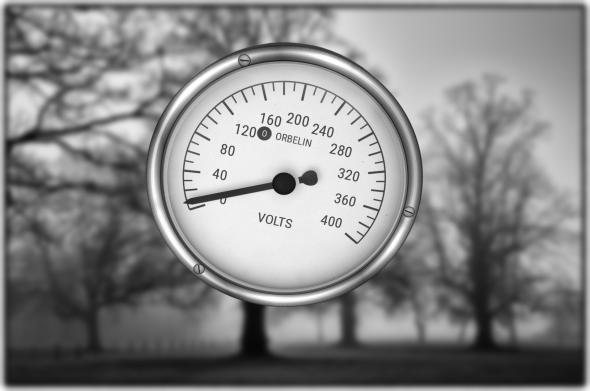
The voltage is 10,V
